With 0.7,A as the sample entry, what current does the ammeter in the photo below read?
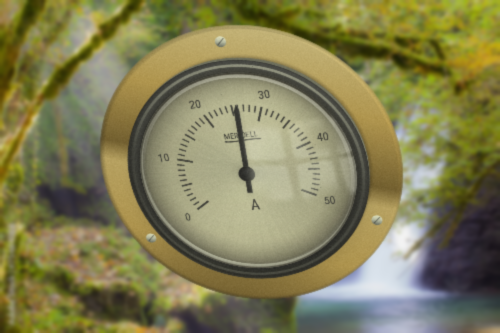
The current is 26,A
